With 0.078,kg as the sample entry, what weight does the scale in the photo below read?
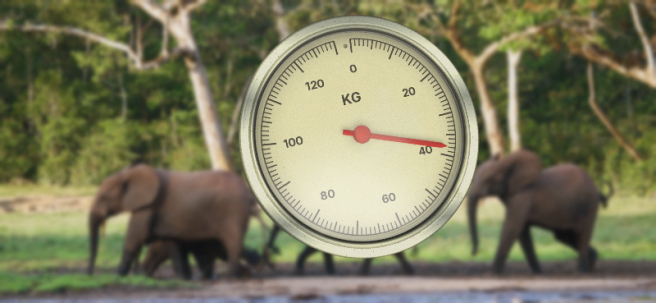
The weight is 38,kg
